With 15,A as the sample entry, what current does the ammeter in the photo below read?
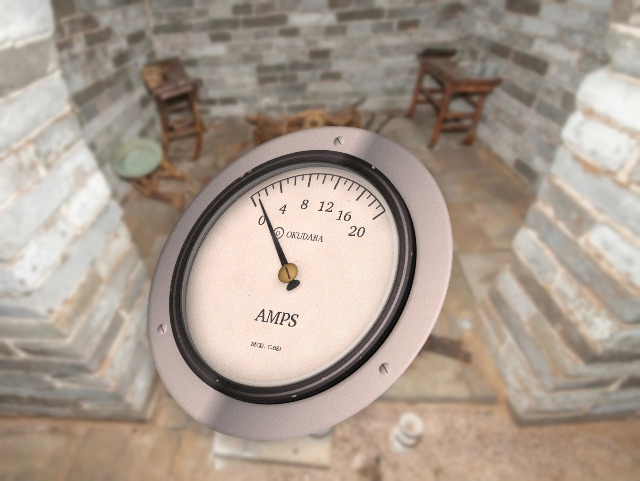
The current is 1,A
